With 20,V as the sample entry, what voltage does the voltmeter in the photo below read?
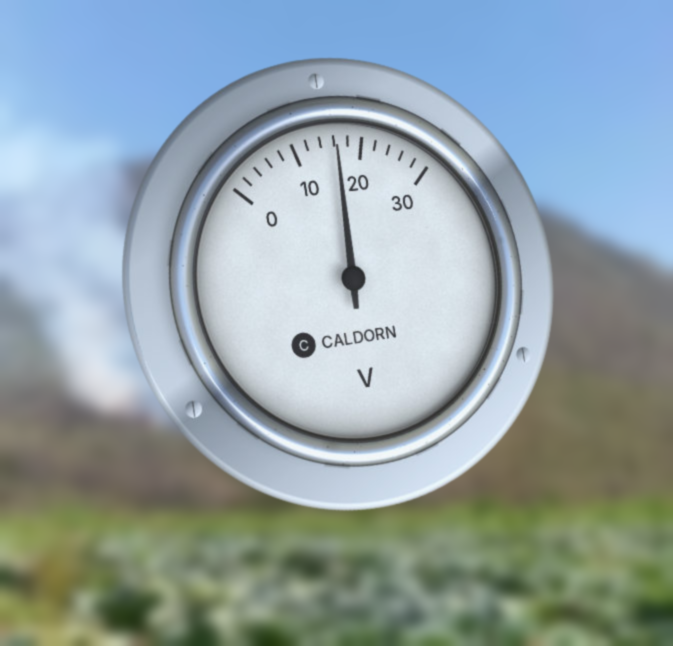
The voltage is 16,V
